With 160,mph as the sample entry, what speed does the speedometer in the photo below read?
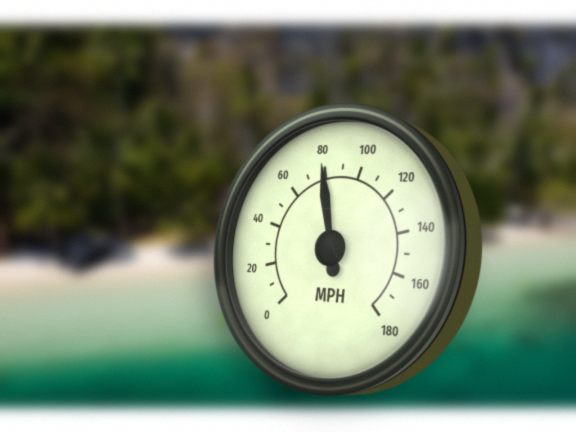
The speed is 80,mph
